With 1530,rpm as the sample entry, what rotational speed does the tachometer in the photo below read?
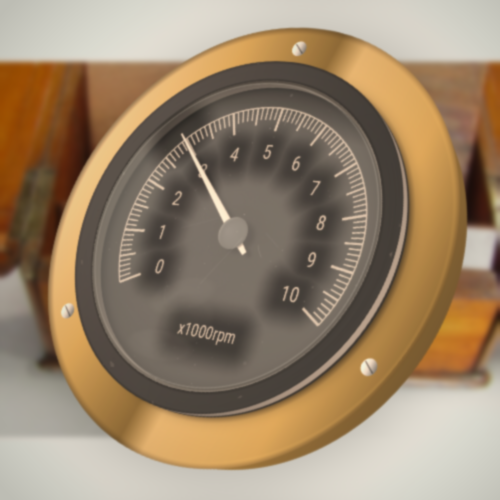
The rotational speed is 3000,rpm
